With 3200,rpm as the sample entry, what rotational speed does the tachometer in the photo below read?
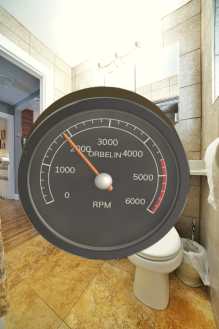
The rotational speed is 1900,rpm
